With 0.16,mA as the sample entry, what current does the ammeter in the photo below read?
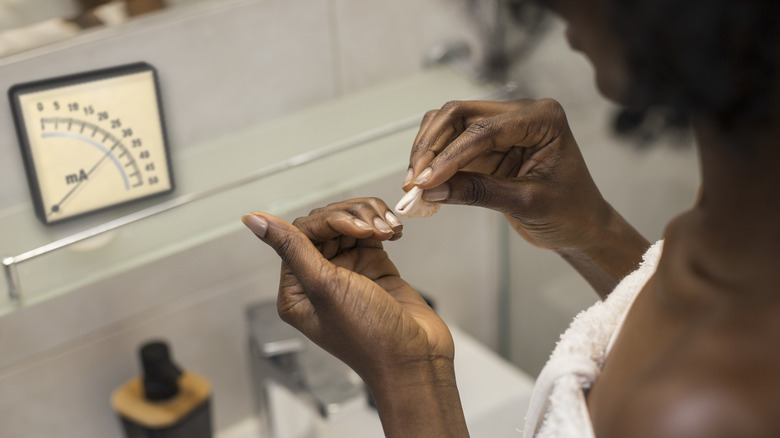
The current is 30,mA
